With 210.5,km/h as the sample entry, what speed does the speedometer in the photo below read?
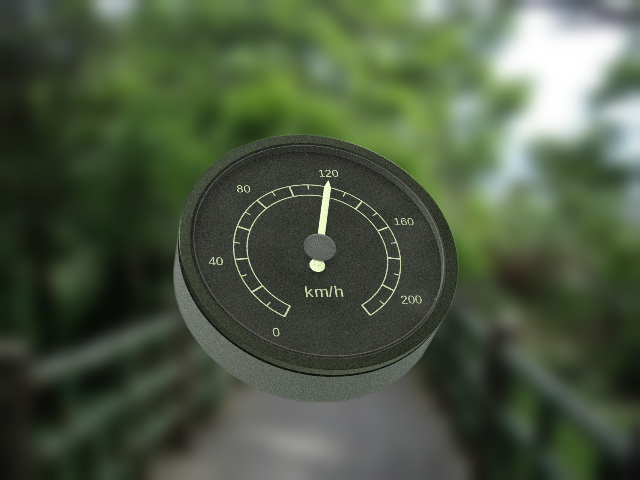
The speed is 120,km/h
